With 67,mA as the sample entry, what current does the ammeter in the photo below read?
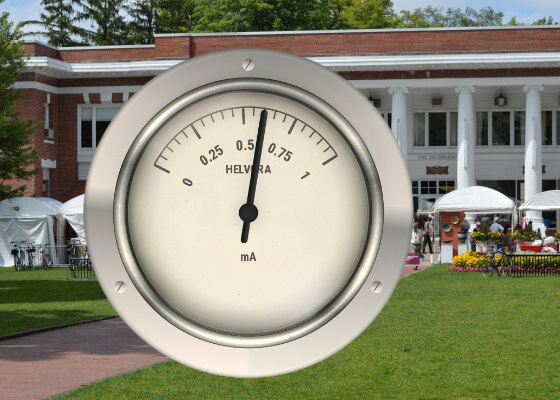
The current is 0.6,mA
